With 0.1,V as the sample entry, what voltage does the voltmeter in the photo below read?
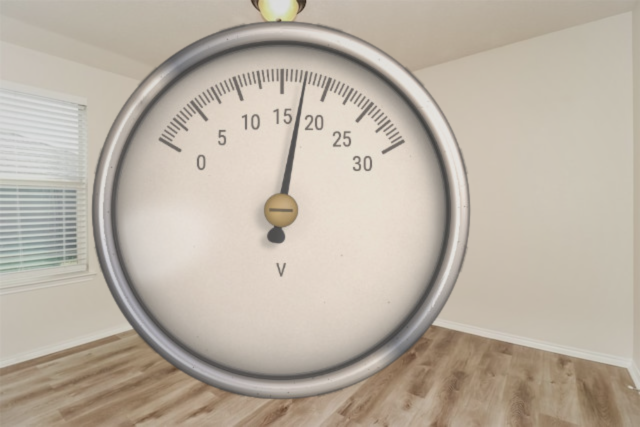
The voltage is 17.5,V
